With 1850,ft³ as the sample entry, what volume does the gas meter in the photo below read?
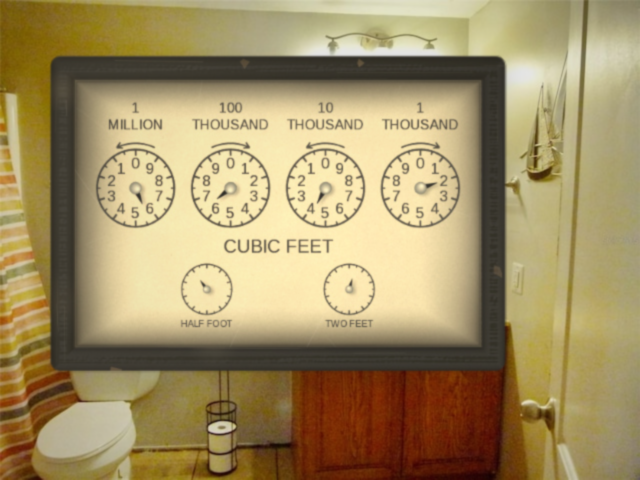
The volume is 564200,ft³
